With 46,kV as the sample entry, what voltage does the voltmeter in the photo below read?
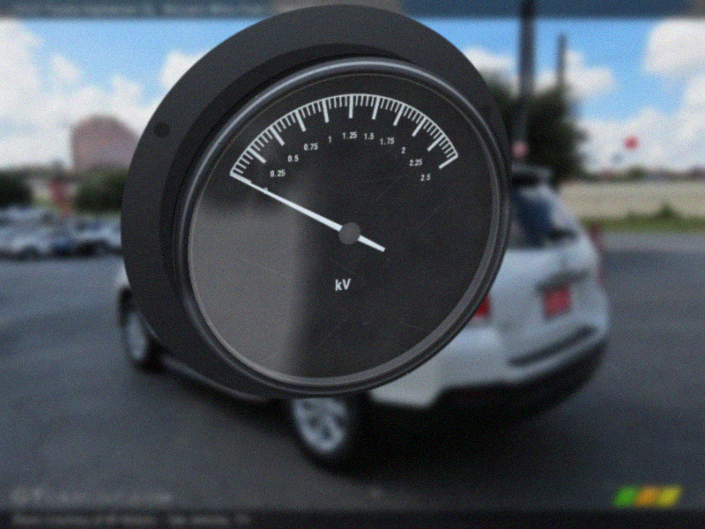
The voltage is 0,kV
